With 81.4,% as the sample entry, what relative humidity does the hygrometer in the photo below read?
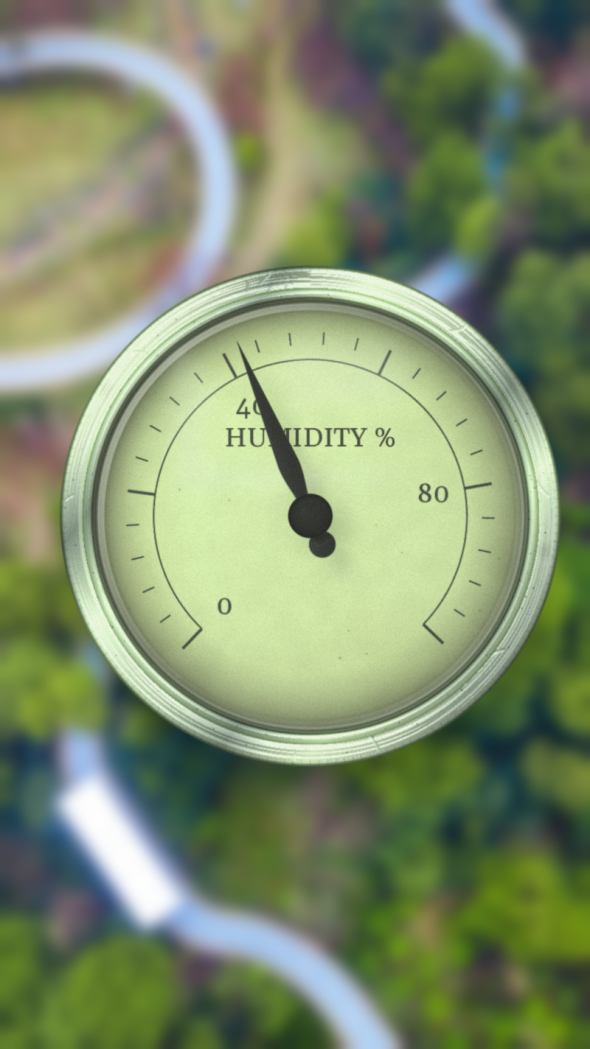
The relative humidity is 42,%
